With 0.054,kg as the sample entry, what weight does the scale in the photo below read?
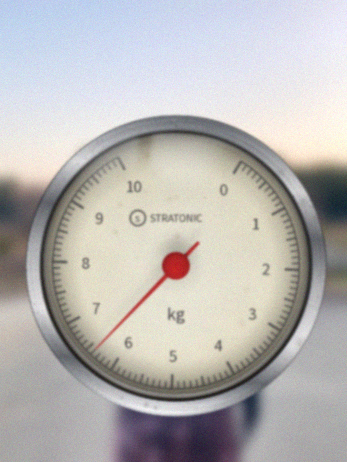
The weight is 6.4,kg
